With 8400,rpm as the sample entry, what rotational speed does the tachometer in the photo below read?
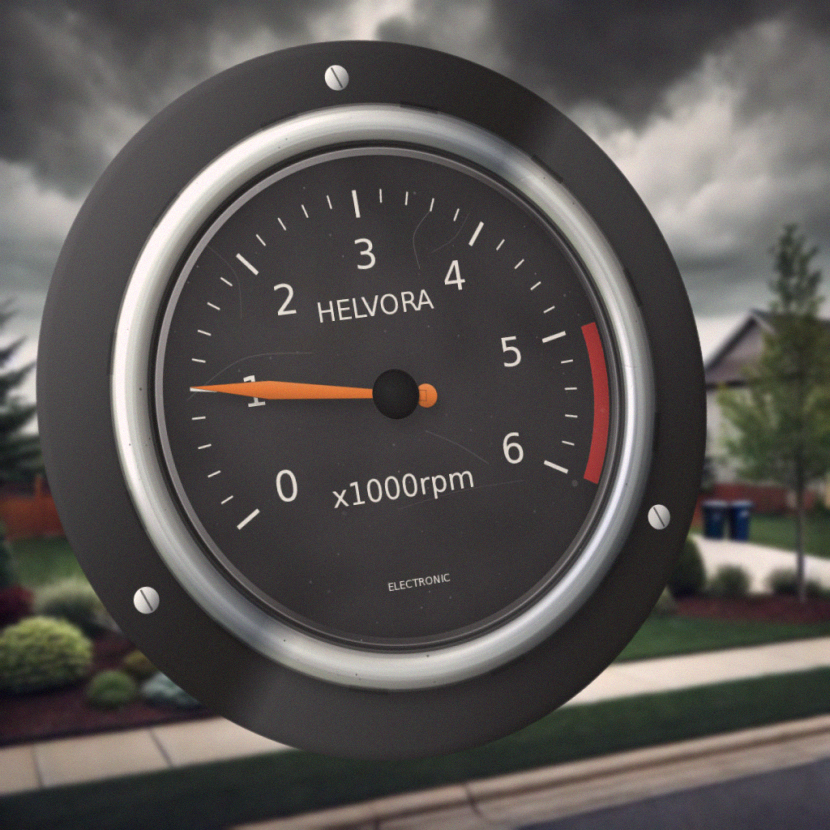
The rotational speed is 1000,rpm
